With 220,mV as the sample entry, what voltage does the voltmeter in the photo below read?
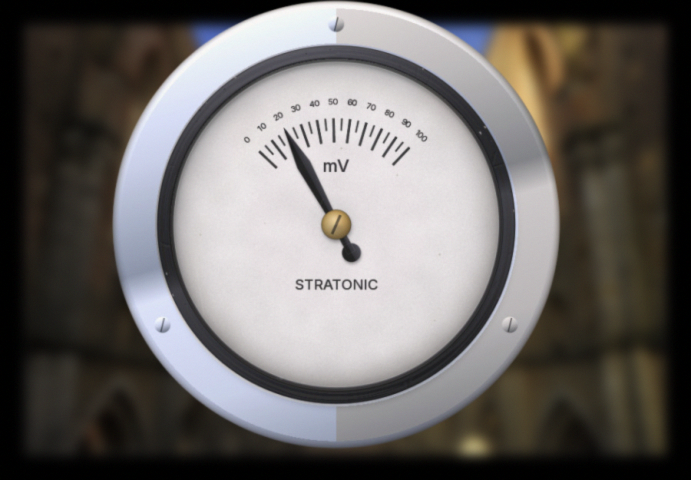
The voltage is 20,mV
